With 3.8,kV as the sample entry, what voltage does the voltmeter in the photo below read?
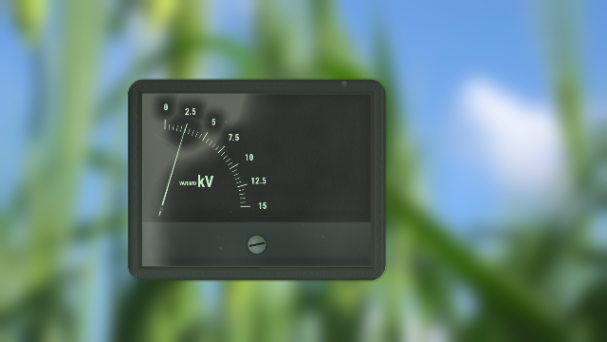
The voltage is 2.5,kV
